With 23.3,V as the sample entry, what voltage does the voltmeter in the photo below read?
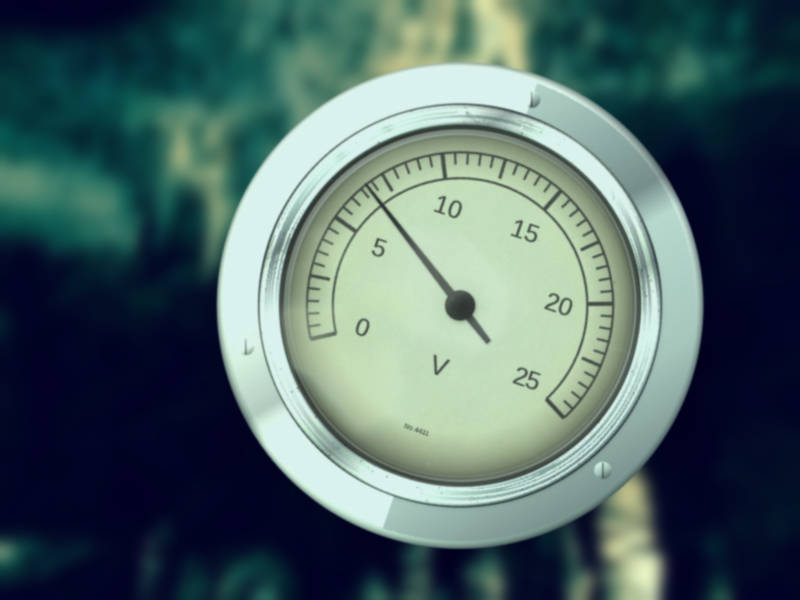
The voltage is 6.75,V
